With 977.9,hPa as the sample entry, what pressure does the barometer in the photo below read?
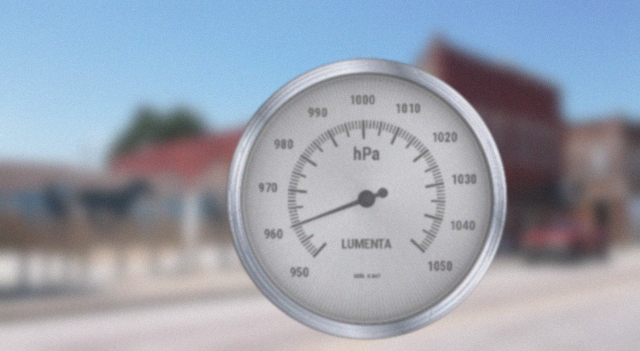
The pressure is 960,hPa
